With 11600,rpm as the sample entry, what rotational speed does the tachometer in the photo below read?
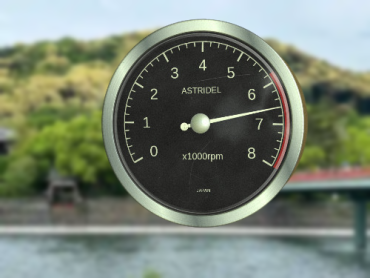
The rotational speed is 6600,rpm
